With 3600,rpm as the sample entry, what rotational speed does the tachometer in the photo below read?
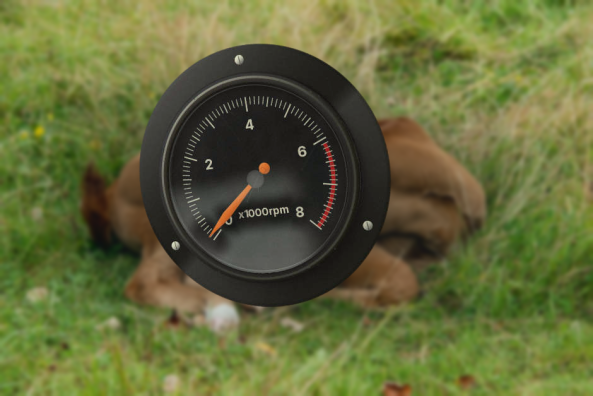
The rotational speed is 100,rpm
